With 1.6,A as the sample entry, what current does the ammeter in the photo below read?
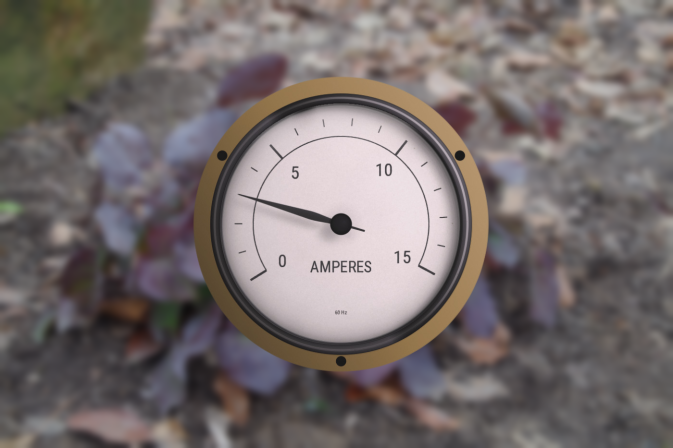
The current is 3,A
